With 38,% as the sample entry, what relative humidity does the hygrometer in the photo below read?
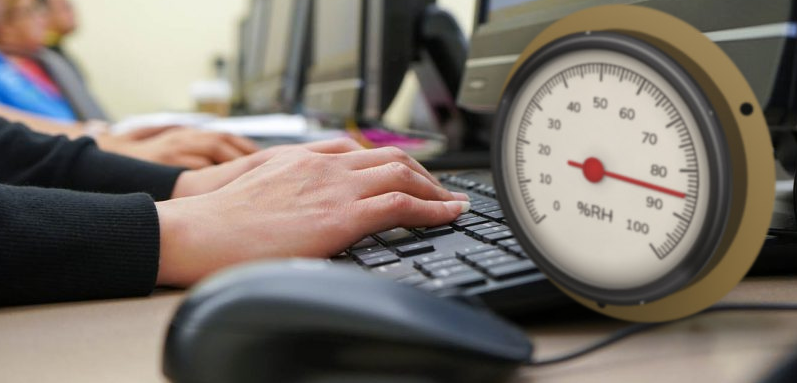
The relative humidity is 85,%
